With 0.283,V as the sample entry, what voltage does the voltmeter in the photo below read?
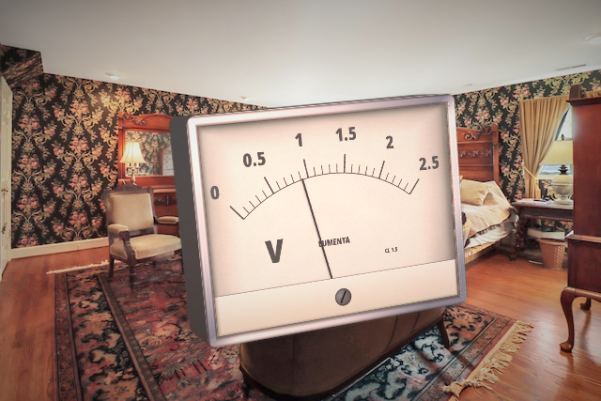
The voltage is 0.9,V
